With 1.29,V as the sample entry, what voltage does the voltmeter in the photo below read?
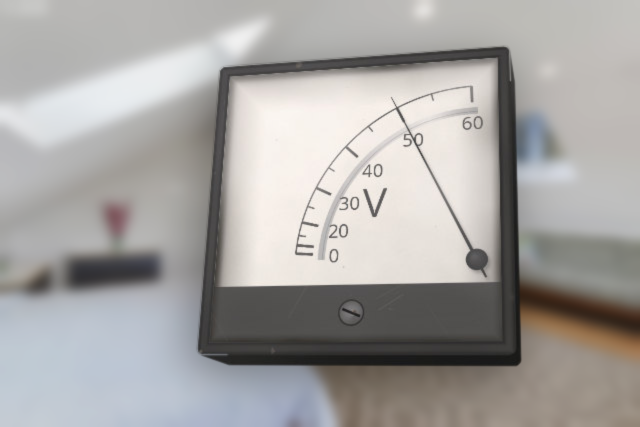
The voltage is 50,V
